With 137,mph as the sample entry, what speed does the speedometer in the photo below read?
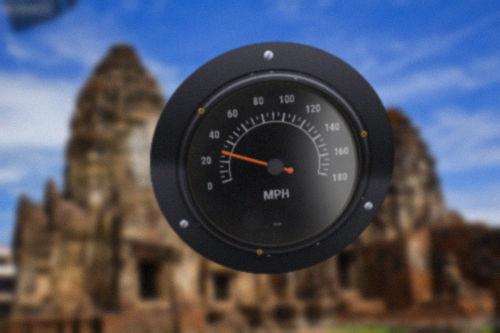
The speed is 30,mph
